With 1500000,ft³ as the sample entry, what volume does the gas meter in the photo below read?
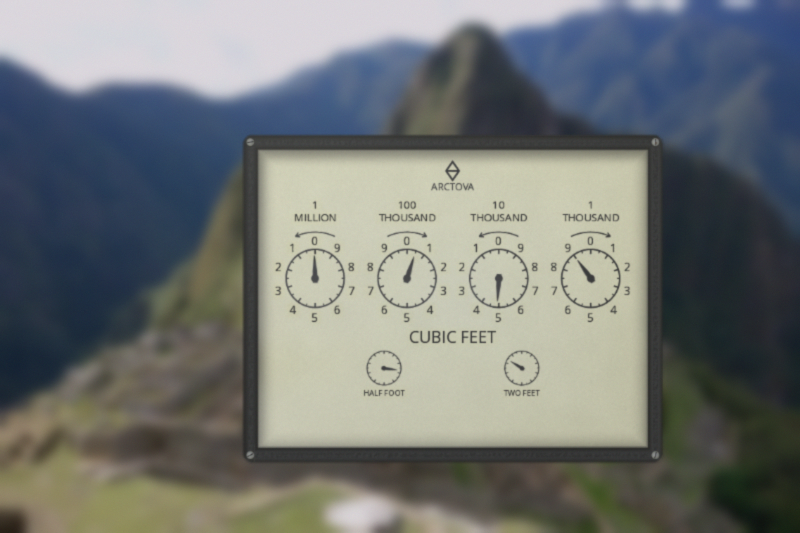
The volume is 4900,ft³
